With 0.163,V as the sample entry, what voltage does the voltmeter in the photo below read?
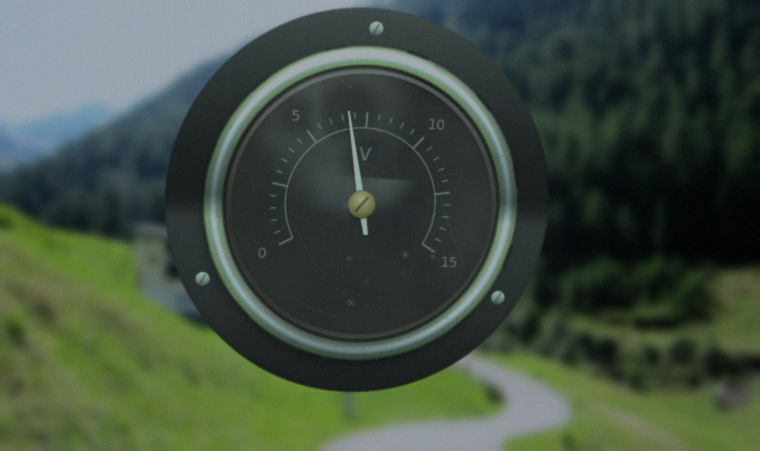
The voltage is 6.75,V
